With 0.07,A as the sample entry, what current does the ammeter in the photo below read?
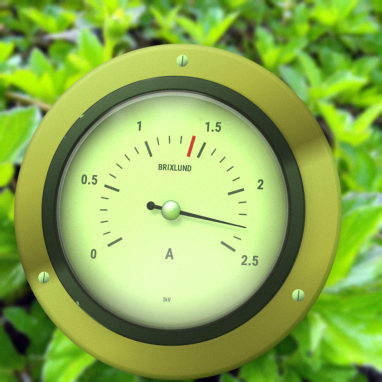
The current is 2.3,A
